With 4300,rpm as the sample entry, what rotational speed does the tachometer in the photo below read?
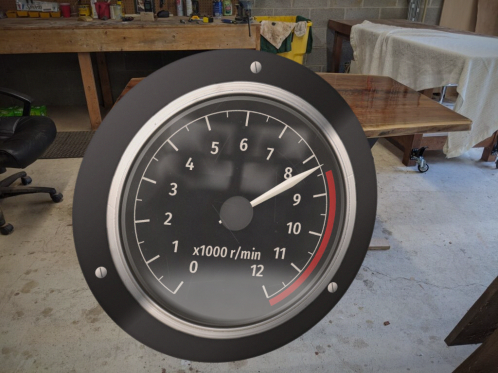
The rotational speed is 8250,rpm
